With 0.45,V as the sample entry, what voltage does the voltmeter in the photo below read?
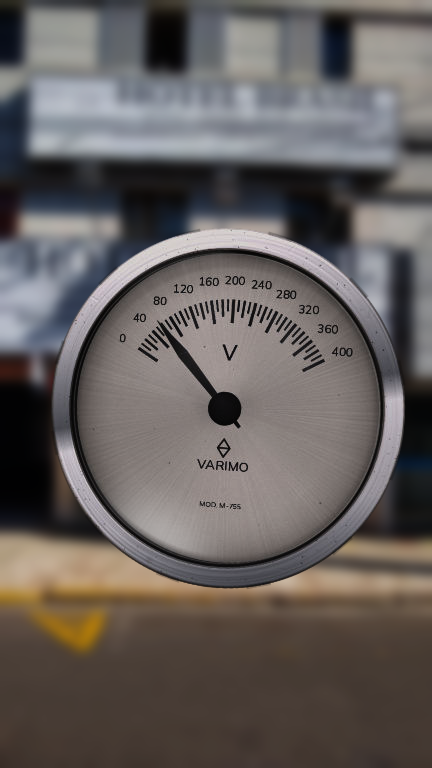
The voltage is 60,V
